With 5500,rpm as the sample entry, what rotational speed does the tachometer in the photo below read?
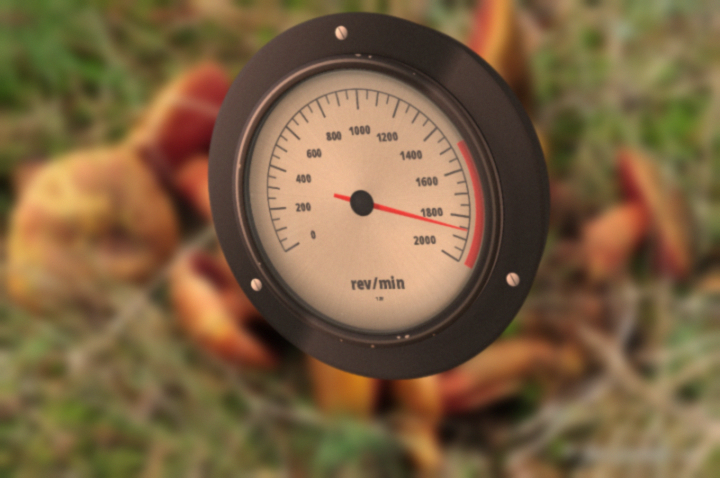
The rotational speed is 1850,rpm
